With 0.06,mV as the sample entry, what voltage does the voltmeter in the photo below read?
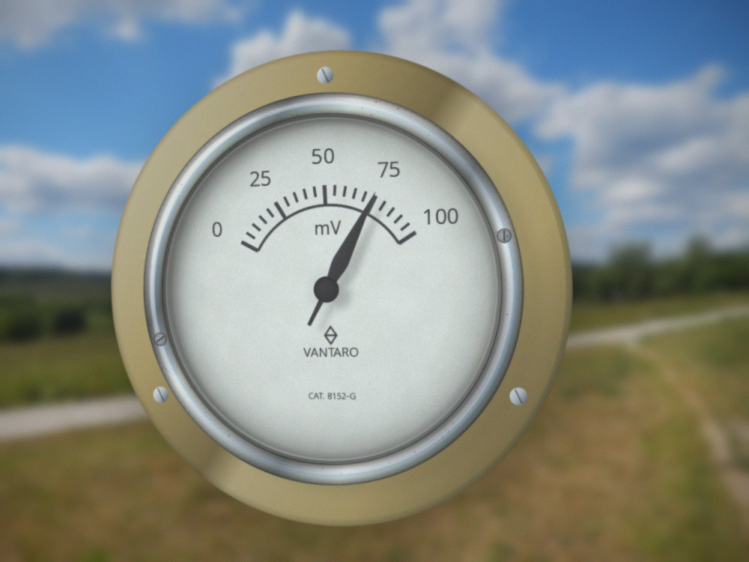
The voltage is 75,mV
